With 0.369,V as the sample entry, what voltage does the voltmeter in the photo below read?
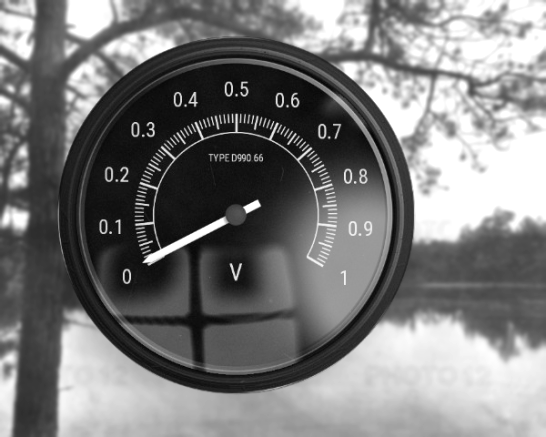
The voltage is 0.01,V
